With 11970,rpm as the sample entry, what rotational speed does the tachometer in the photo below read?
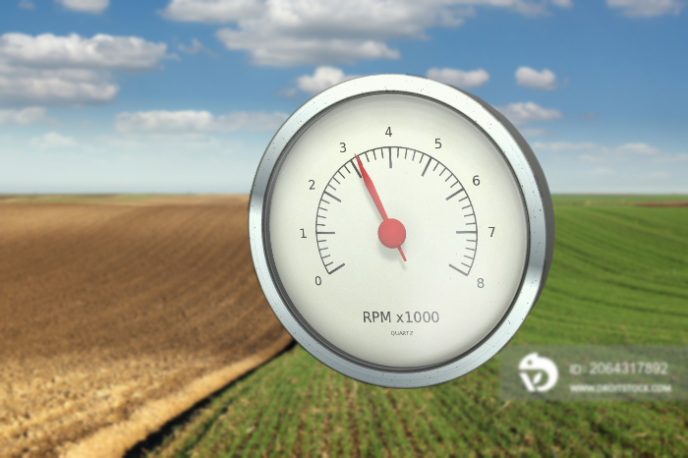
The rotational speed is 3200,rpm
